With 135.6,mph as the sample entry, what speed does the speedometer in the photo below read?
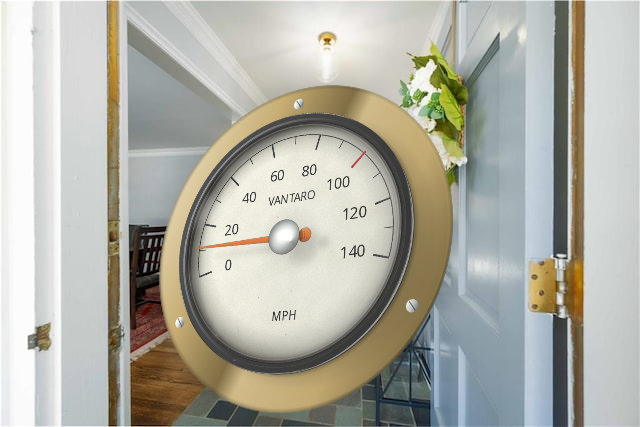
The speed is 10,mph
